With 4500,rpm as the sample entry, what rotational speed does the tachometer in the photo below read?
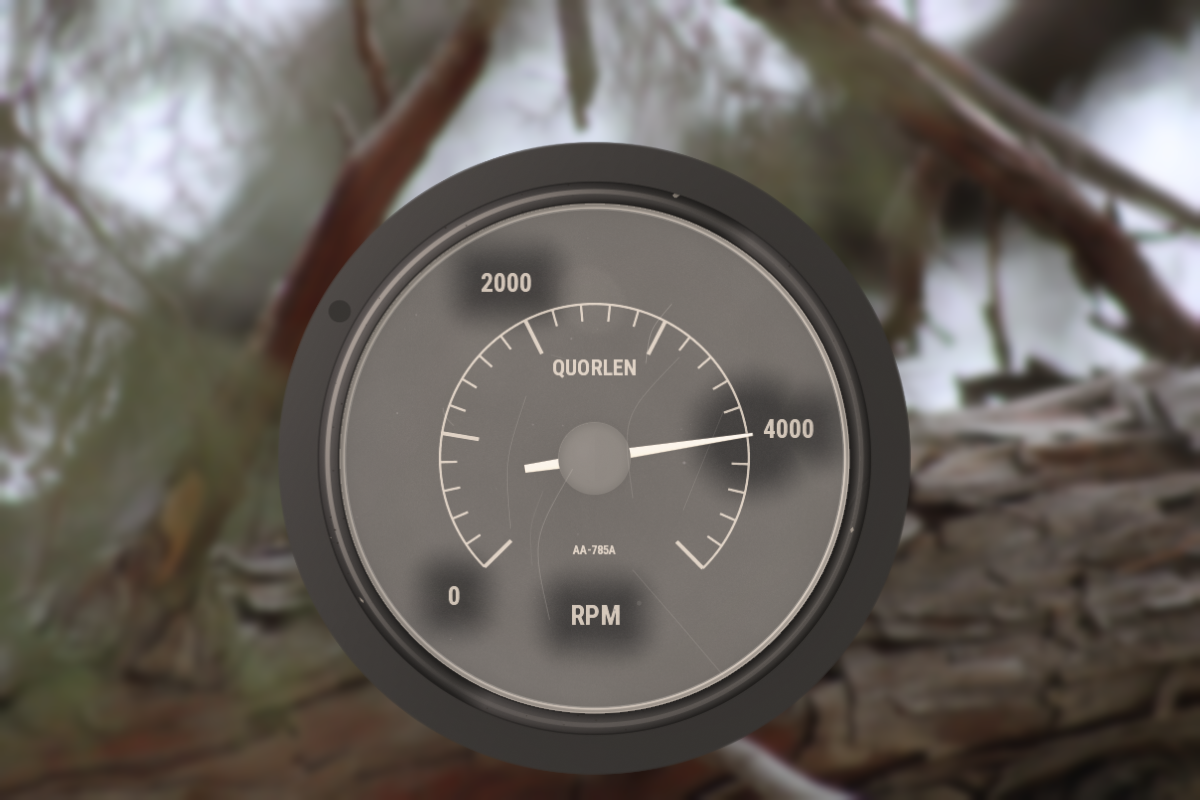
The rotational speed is 4000,rpm
